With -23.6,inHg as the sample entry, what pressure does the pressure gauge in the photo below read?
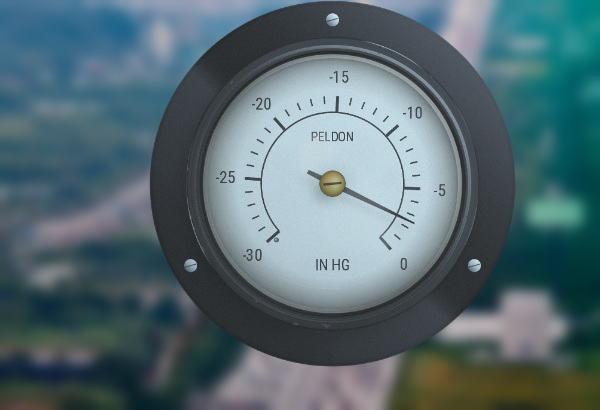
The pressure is -2.5,inHg
